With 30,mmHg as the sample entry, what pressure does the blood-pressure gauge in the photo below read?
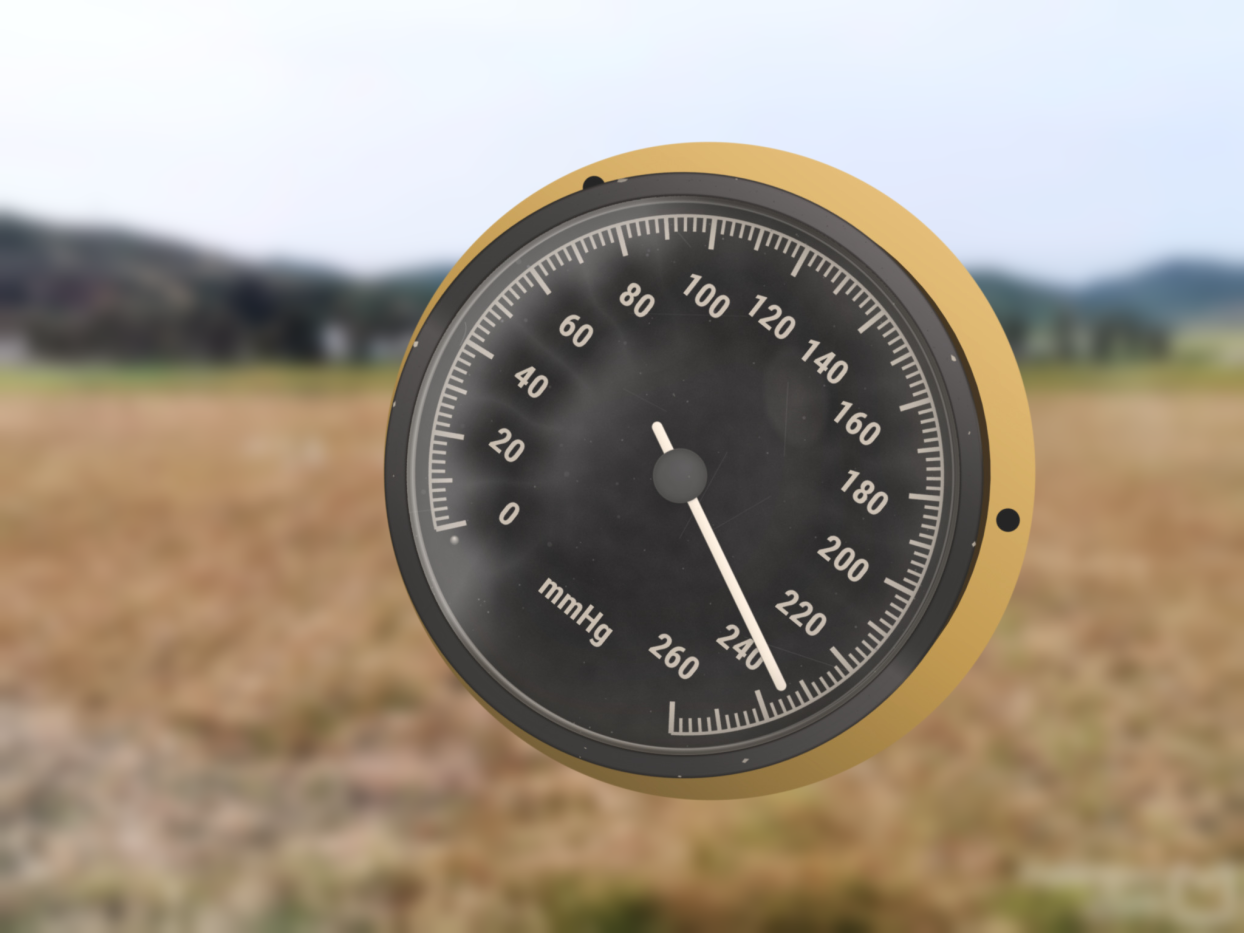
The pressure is 234,mmHg
